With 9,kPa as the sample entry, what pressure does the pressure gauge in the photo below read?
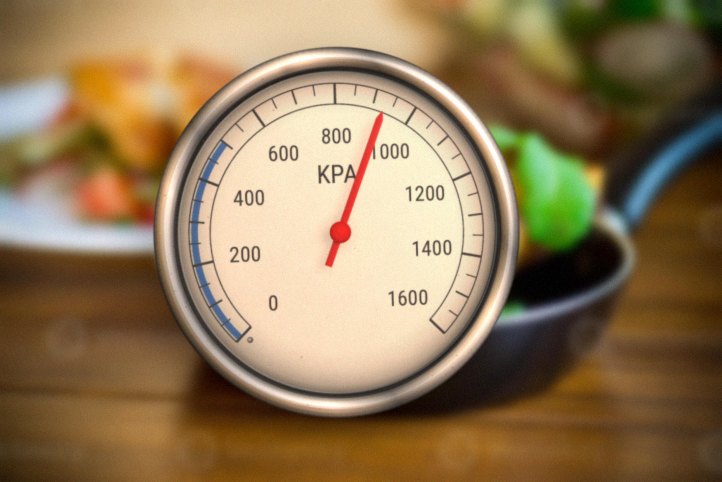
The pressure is 925,kPa
